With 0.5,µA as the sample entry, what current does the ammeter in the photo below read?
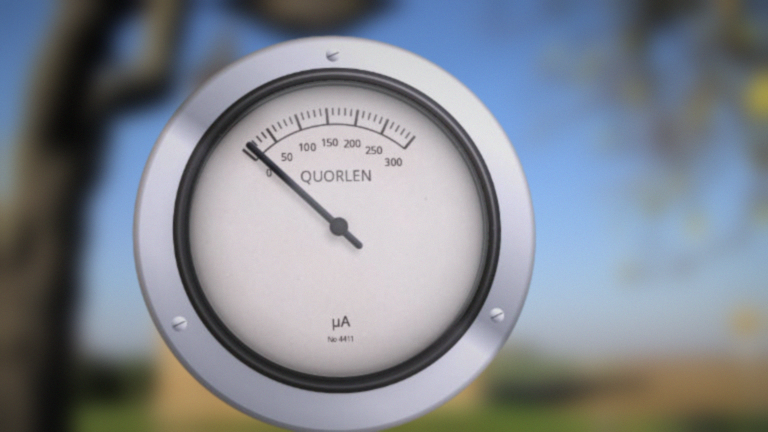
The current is 10,µA
